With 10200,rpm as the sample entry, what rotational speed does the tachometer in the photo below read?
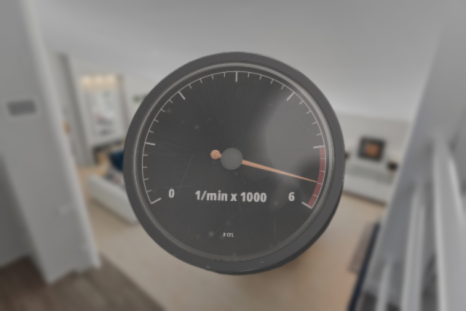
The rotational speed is 5600,rpm
